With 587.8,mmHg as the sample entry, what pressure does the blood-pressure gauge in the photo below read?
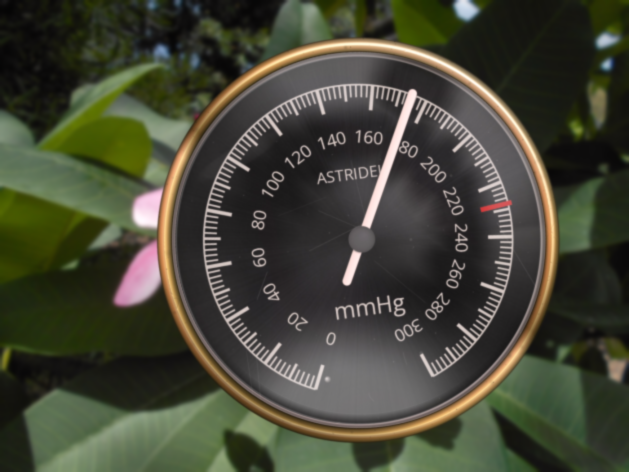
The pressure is 174,mmHg
